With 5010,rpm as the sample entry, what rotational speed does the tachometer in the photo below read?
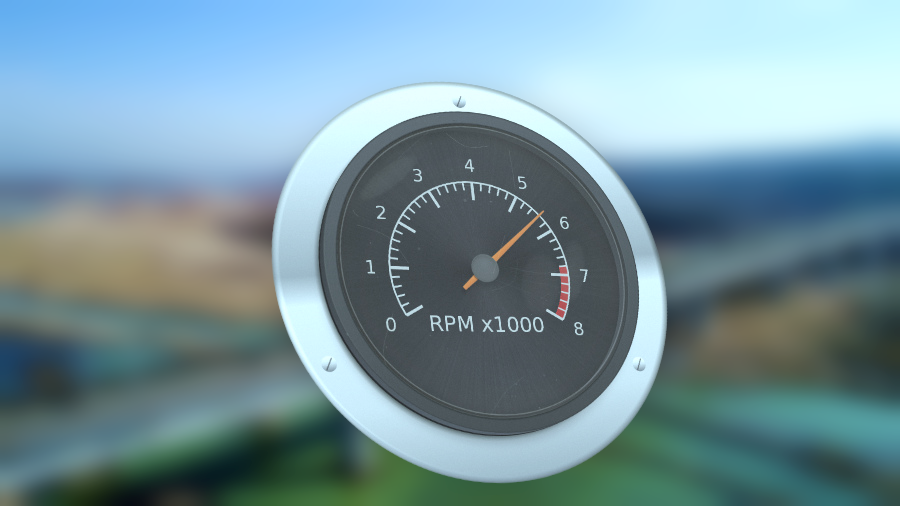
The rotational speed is 5600,rpm
